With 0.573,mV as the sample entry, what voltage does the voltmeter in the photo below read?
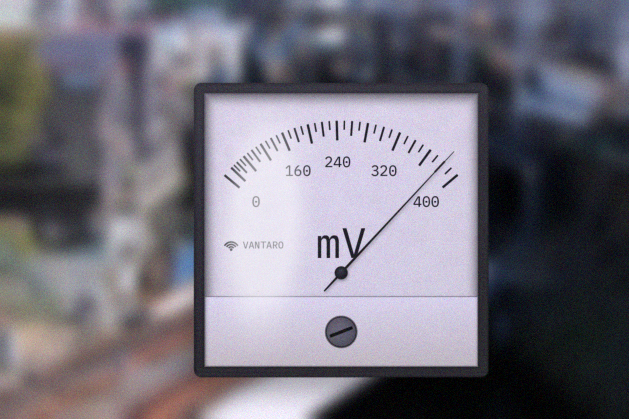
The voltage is 380,mV
